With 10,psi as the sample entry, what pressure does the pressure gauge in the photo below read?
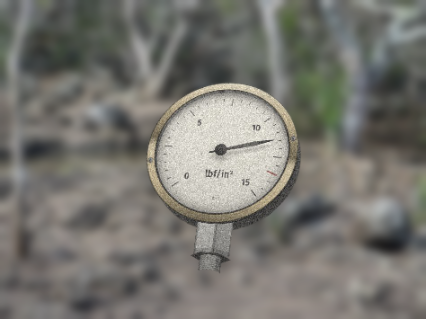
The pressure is 11.5,psi
